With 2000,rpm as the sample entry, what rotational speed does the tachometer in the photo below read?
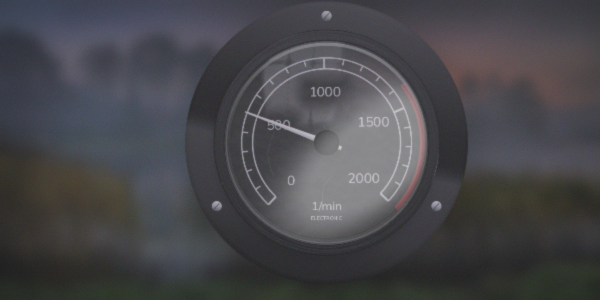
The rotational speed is 500,rpm
